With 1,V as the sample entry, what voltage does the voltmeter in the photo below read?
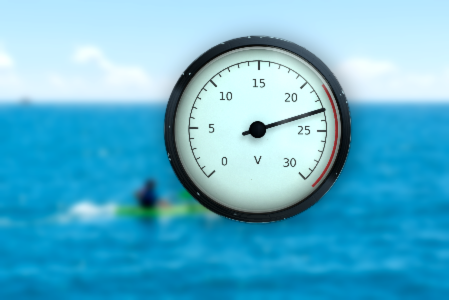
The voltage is 23,V
